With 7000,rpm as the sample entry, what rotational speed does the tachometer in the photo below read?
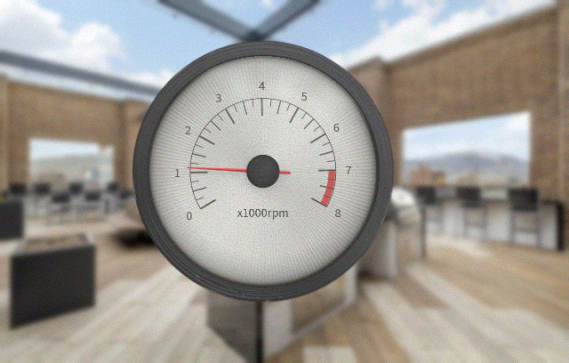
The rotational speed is 1125,rpm
